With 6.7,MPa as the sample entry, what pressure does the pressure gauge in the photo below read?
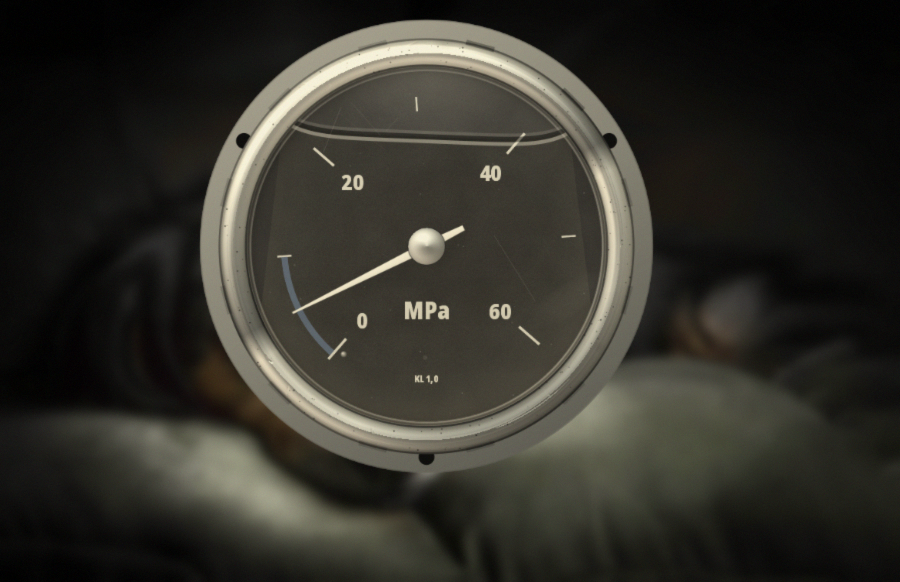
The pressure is 5,MPa
